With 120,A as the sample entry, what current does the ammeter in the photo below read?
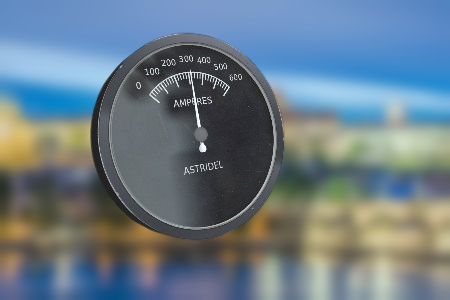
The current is 300,A
